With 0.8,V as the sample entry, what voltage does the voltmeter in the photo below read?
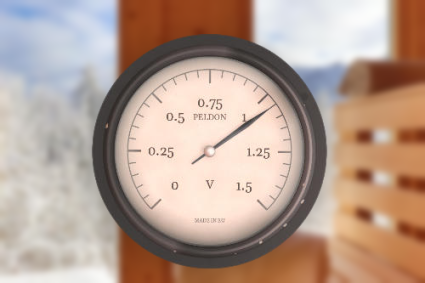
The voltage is 1.05,V
